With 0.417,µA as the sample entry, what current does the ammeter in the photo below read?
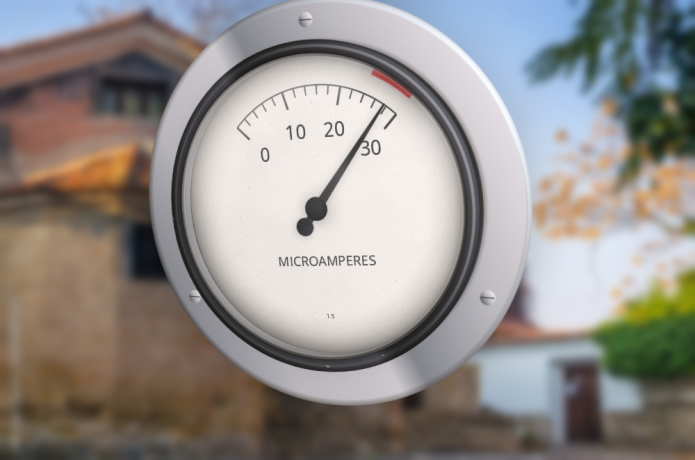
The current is 28,µA
